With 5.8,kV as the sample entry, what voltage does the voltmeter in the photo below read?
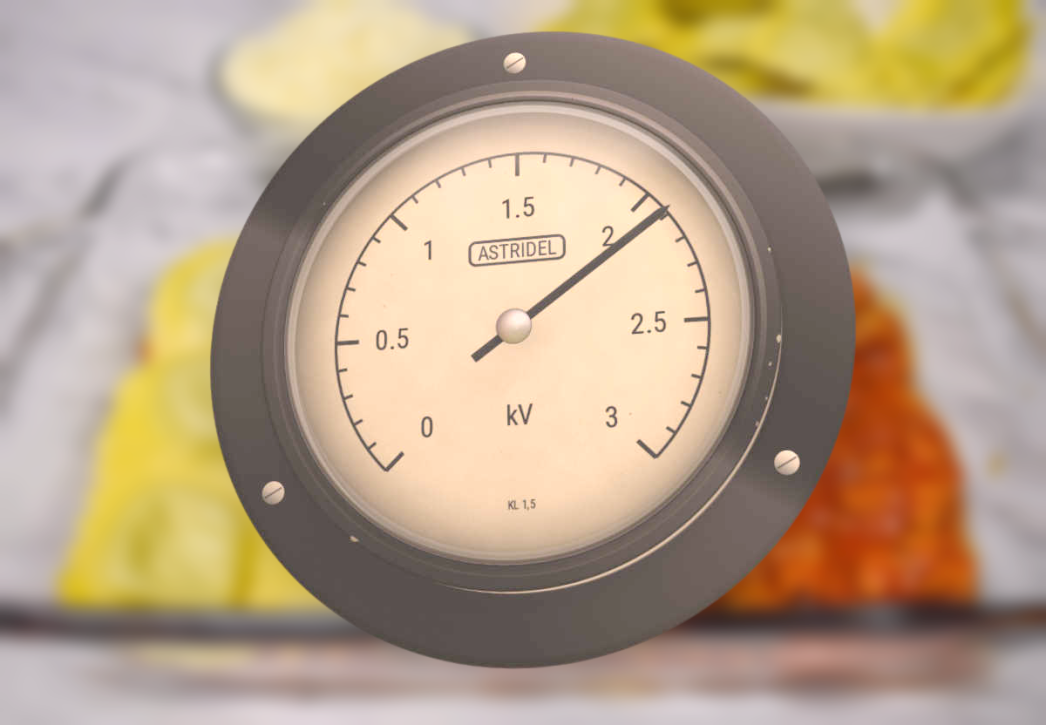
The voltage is 2.1,kV
